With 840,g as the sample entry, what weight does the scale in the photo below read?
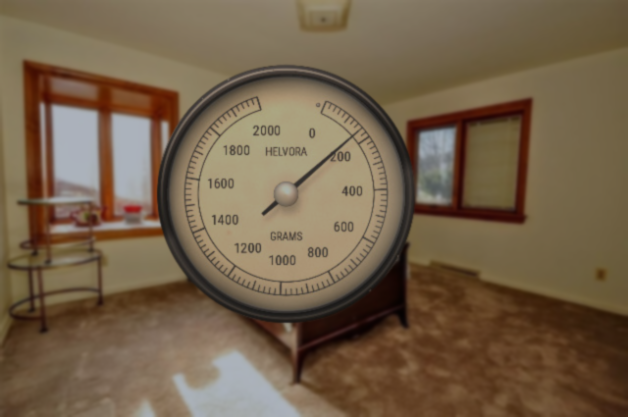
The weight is 160,g
